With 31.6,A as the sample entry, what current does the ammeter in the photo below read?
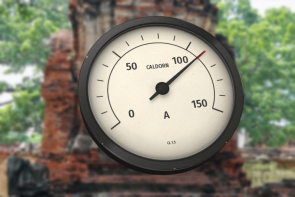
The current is 110,A
